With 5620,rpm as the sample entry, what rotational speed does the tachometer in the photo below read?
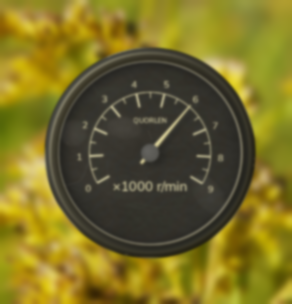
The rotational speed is 6000,rpm
